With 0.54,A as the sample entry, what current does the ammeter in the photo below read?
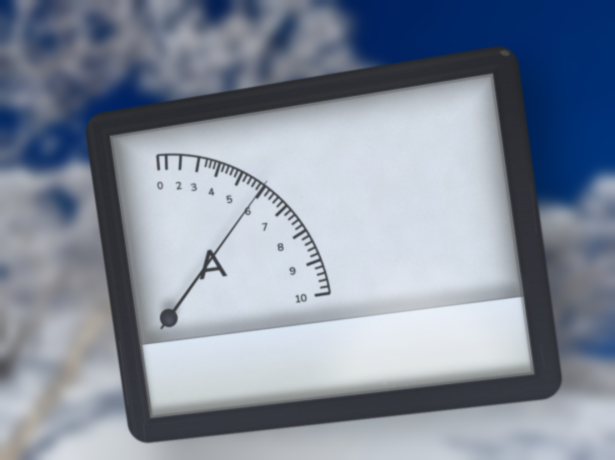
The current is 6,A
